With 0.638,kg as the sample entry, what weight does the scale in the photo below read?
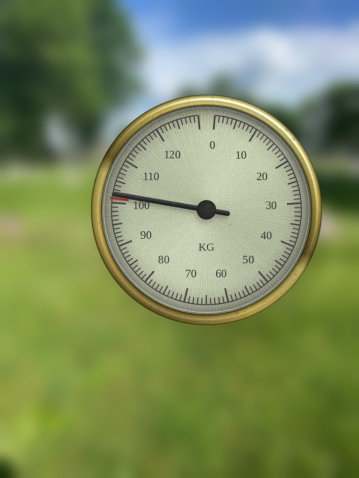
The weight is 102,kg
